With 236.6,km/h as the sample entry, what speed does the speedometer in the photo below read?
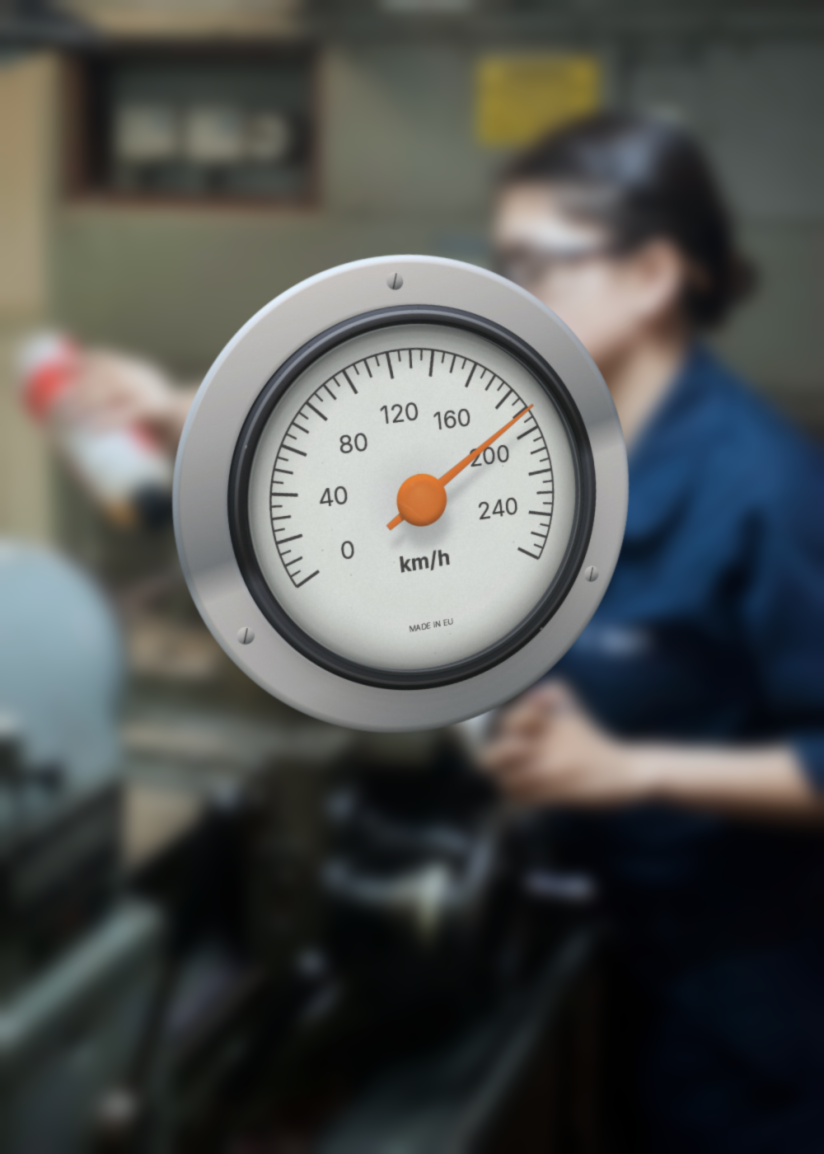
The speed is 190,km/h
